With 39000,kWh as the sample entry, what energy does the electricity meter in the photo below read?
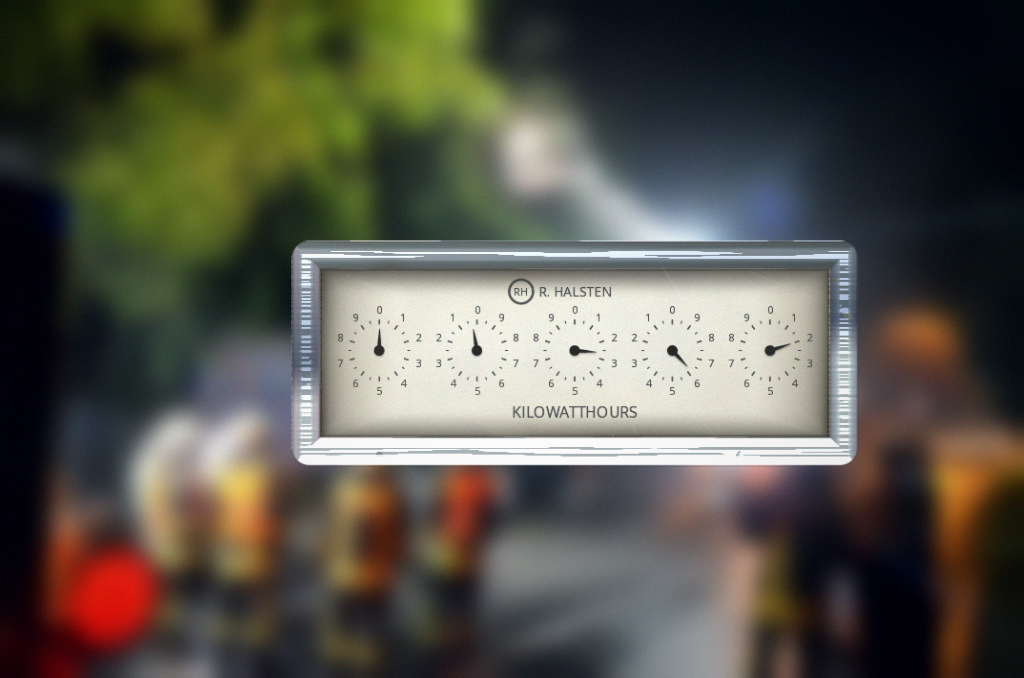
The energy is 262,kWh
